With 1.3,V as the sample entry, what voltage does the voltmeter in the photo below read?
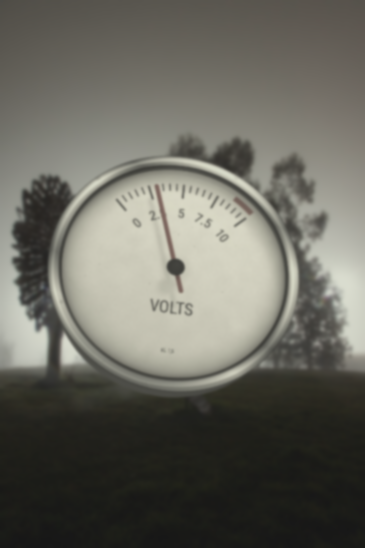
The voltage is 3,V
